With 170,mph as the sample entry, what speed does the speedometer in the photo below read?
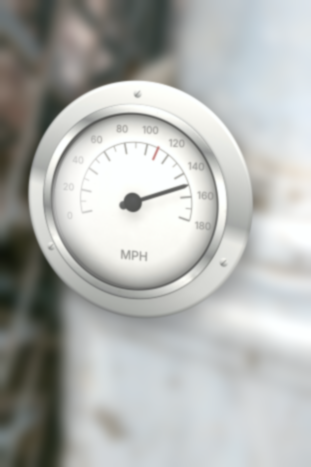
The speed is 150,mph
